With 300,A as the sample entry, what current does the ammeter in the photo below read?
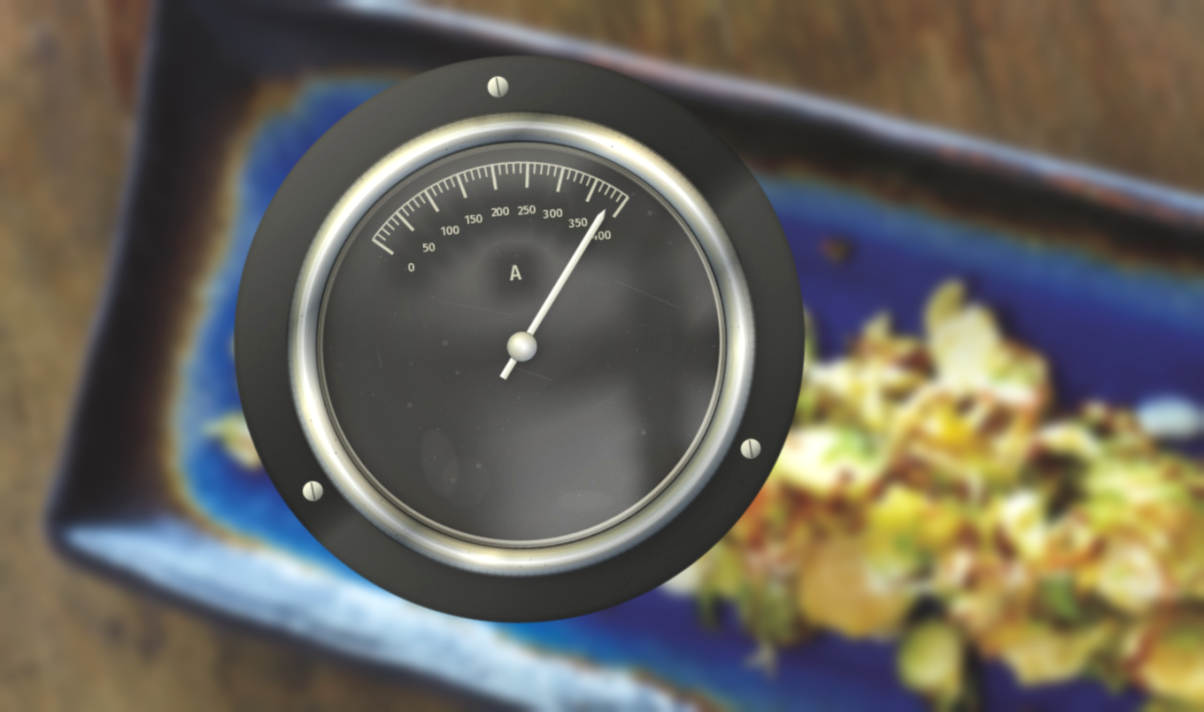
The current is 380,A
